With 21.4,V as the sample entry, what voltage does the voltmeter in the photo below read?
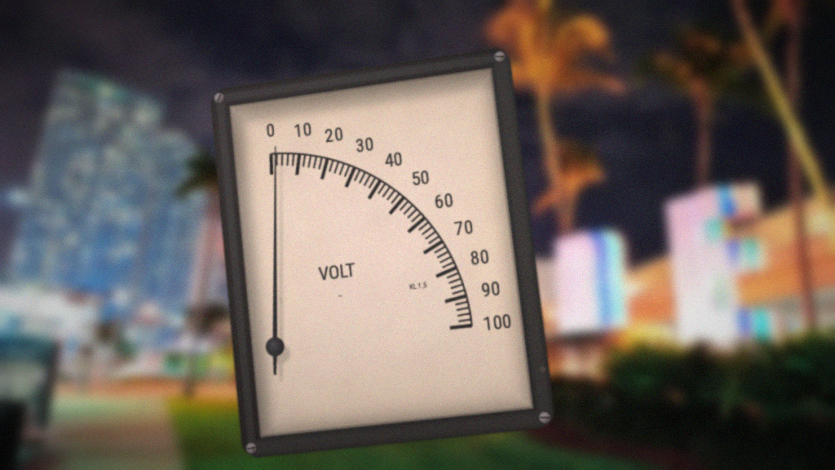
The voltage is 2,V
